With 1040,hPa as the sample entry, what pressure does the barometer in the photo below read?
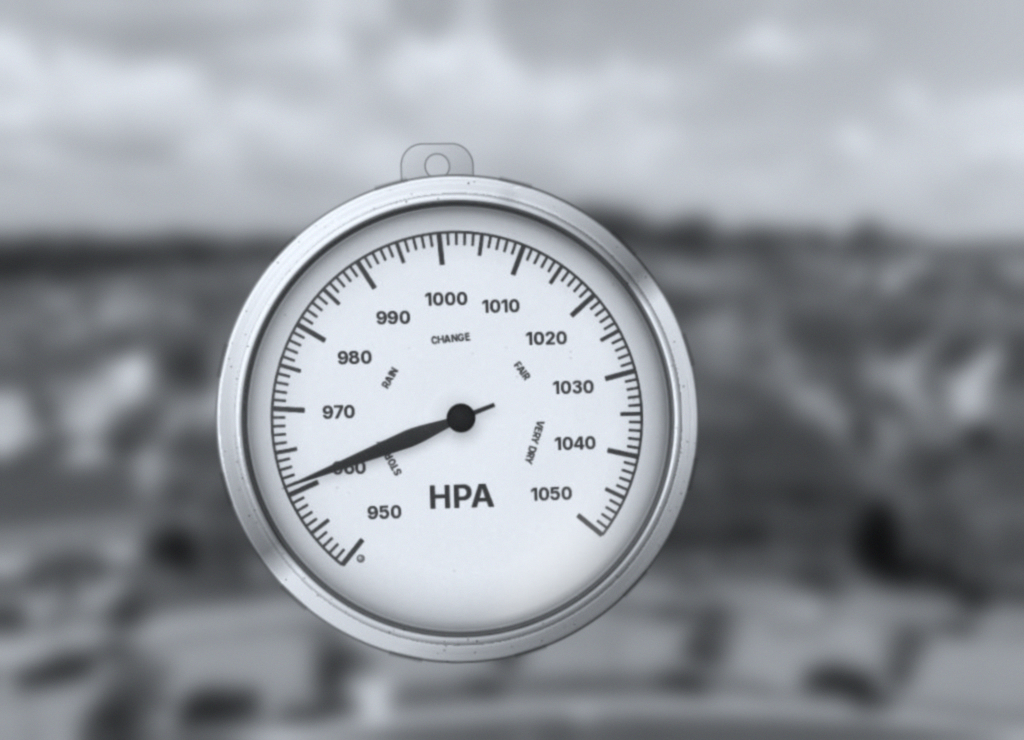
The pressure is 961,hPa
